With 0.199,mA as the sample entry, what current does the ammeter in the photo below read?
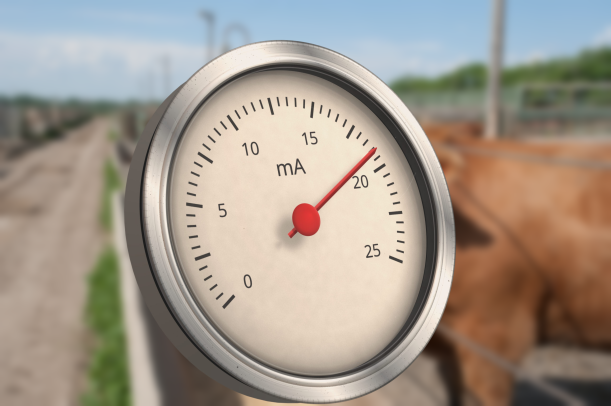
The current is 19,mA
